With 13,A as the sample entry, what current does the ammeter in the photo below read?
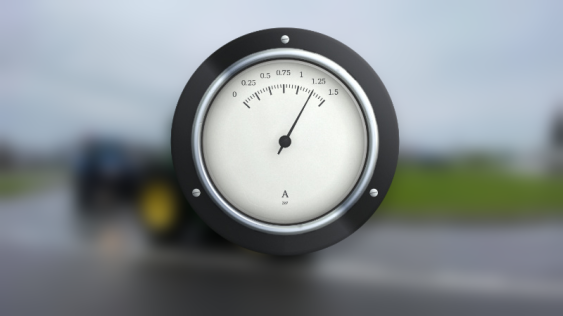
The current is 1.25,A
